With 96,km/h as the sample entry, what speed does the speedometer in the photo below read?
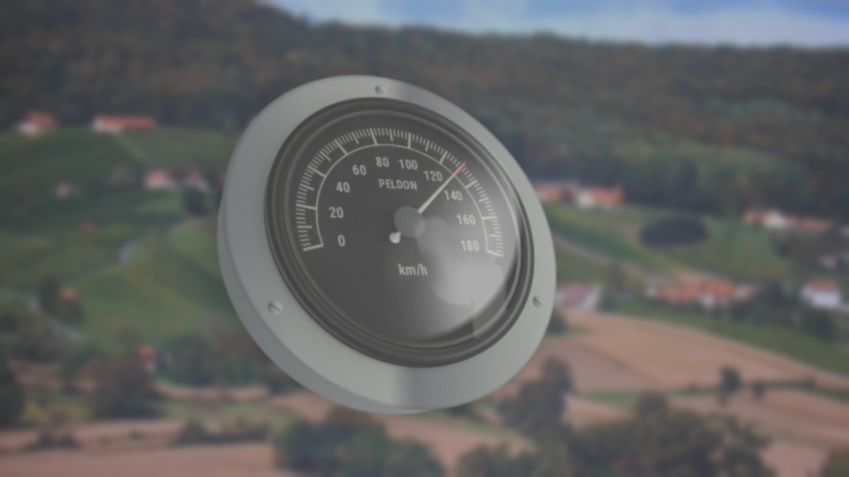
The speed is 130,km/h
